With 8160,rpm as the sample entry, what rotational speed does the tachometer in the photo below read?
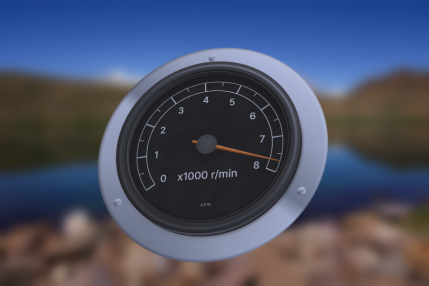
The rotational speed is 7750,rpm
